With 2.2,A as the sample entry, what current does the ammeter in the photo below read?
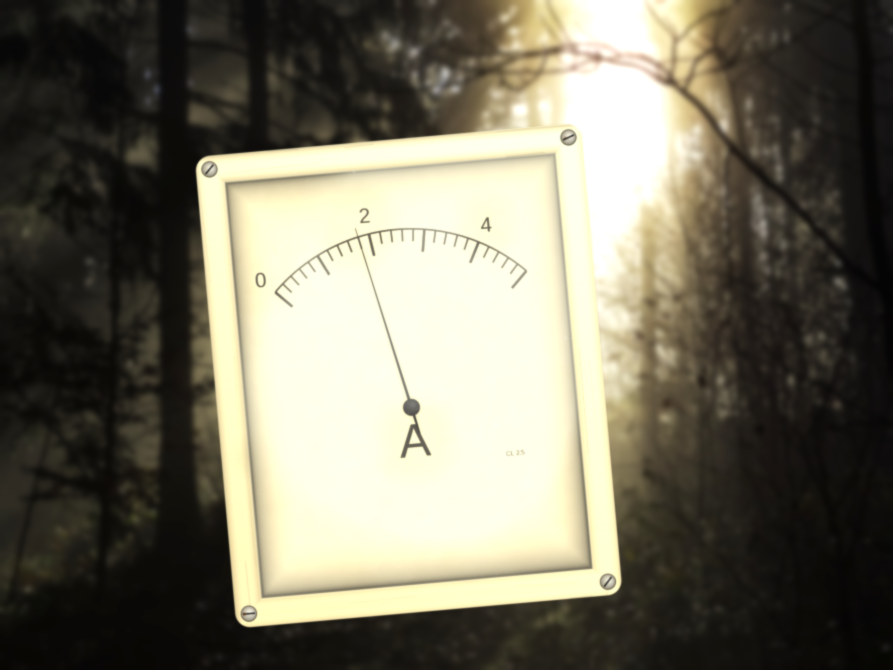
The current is 1.8,A
